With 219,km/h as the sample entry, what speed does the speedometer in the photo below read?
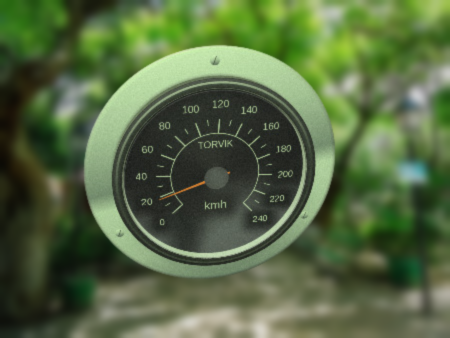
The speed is 20,km/h
